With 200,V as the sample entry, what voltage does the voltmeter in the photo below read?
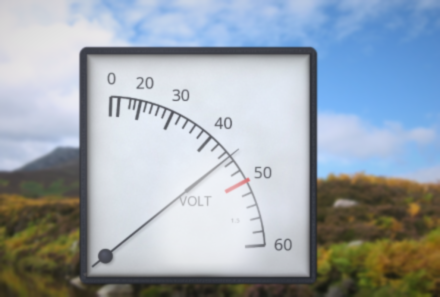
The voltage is 45,V
